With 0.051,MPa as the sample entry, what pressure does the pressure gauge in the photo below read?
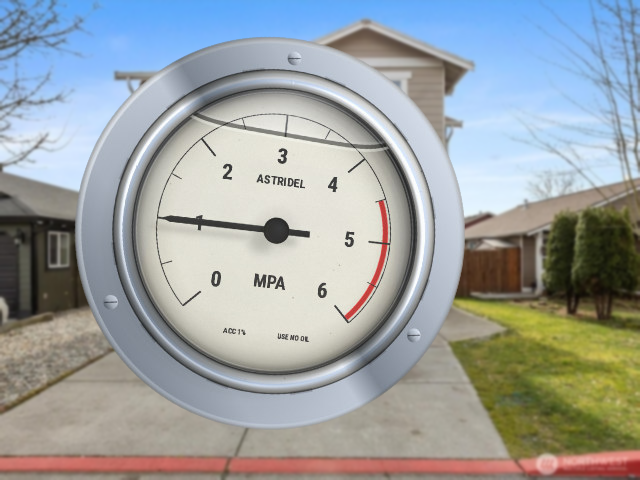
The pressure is 1,MPa
